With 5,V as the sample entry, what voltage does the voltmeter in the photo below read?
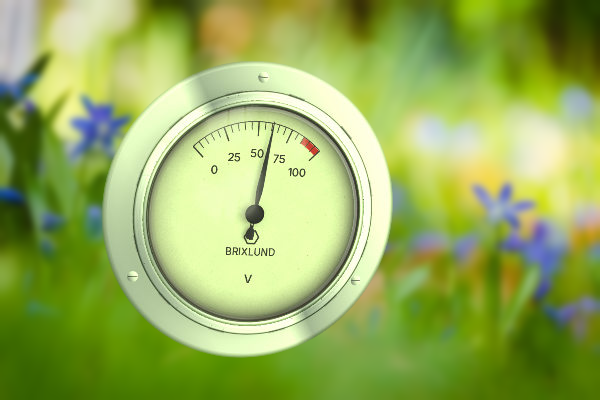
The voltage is 60,V
